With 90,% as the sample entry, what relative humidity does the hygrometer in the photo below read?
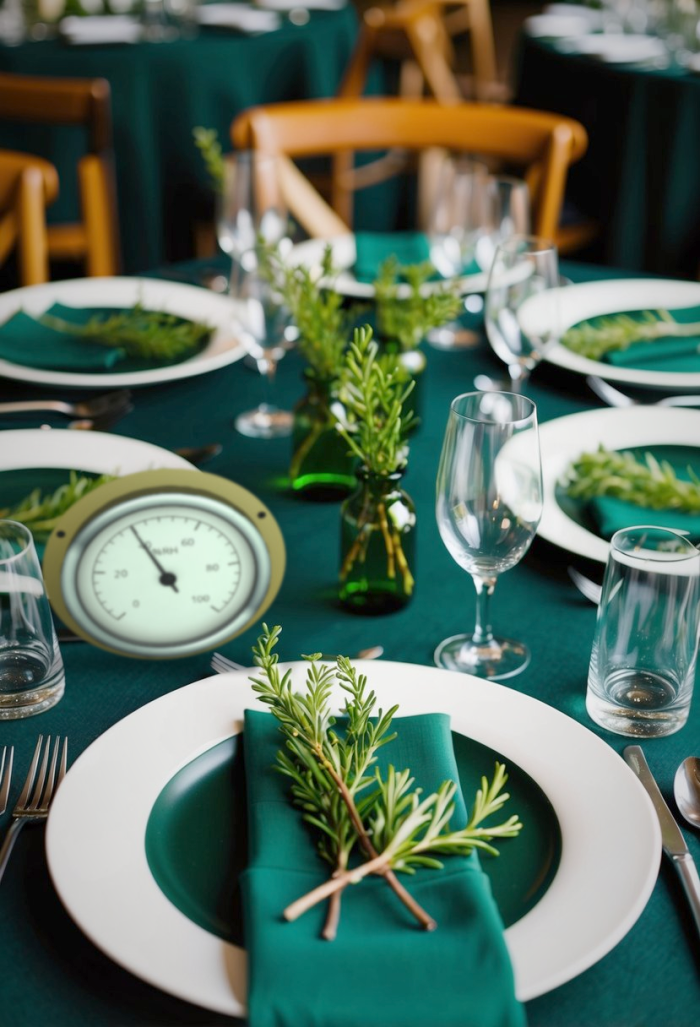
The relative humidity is 40,%
